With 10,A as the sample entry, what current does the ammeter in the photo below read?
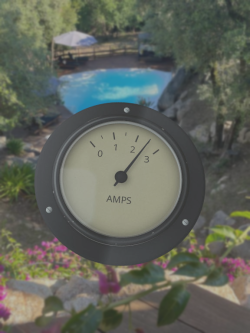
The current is 2.5,A
